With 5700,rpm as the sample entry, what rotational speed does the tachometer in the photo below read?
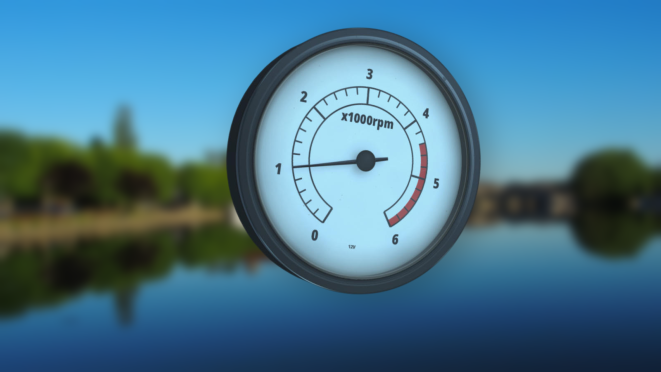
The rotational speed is 1000,rpm
